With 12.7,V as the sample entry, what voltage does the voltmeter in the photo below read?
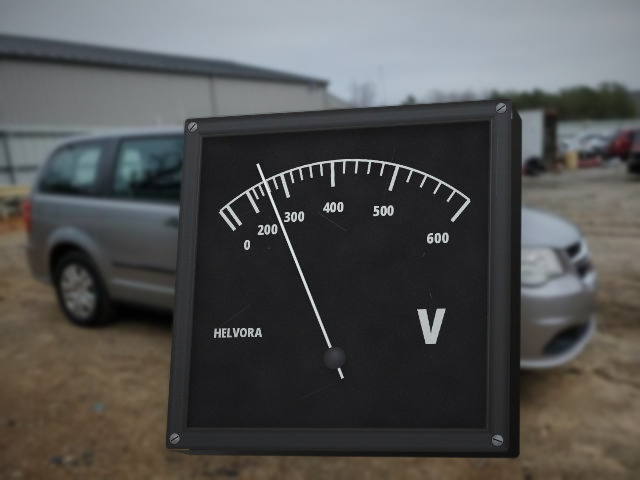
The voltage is 260,V
